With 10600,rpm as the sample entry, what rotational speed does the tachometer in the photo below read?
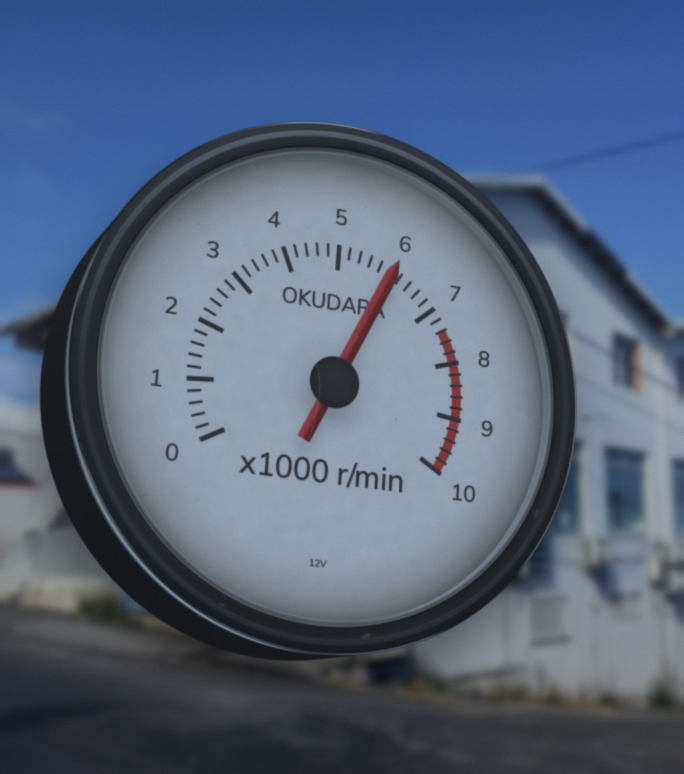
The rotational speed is 6000,rpm
